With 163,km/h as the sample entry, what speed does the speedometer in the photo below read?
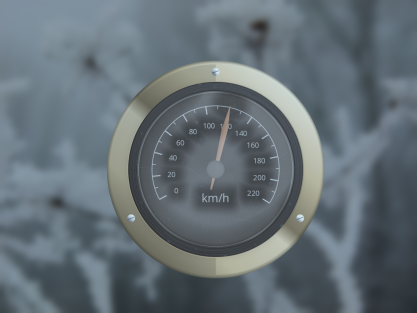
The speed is 120,km/h
